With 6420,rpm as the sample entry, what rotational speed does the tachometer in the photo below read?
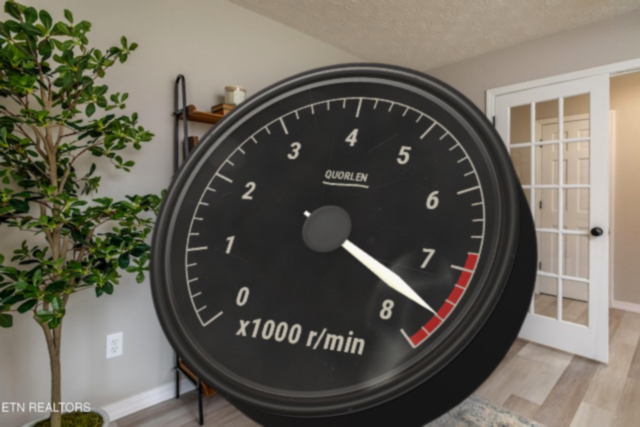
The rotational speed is 7600,rpm
